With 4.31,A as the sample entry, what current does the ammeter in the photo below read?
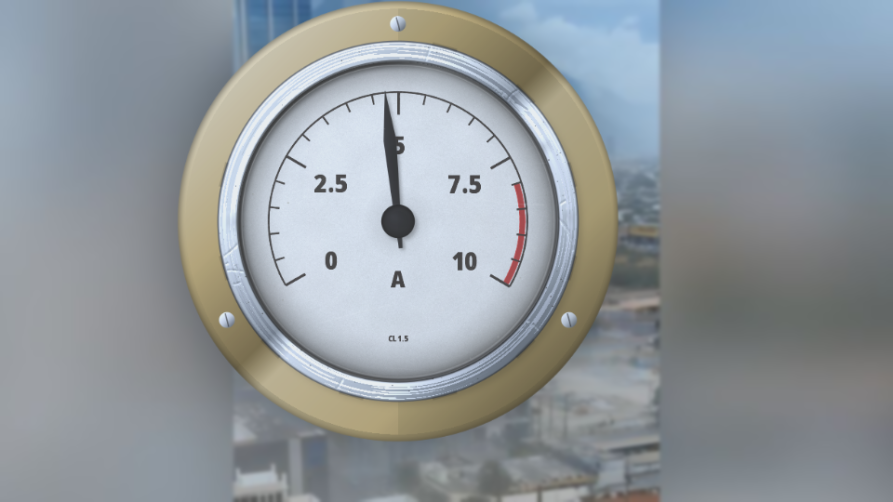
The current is 4.75,A
